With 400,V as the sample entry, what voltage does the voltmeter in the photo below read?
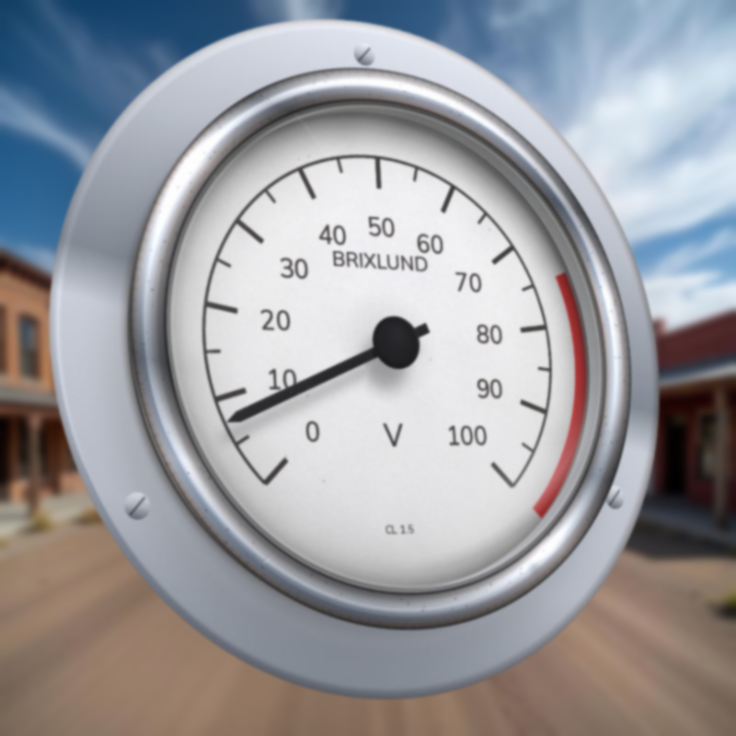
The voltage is 7.5,V
